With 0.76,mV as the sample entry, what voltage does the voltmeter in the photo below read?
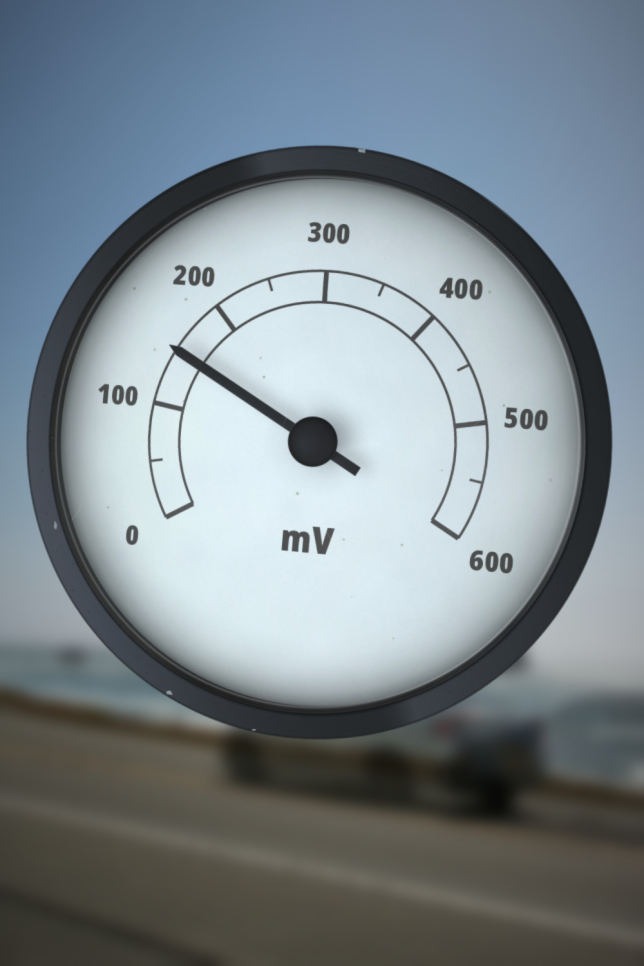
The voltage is 150,mV
